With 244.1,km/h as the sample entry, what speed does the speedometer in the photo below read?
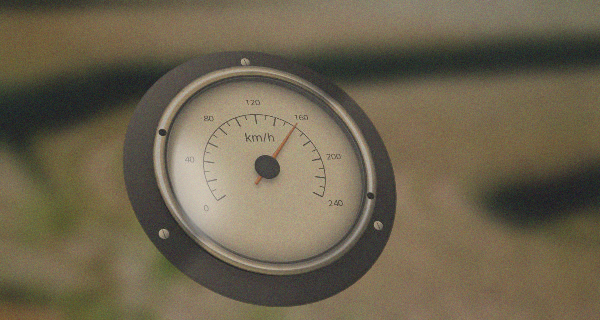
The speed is 160,km/h
